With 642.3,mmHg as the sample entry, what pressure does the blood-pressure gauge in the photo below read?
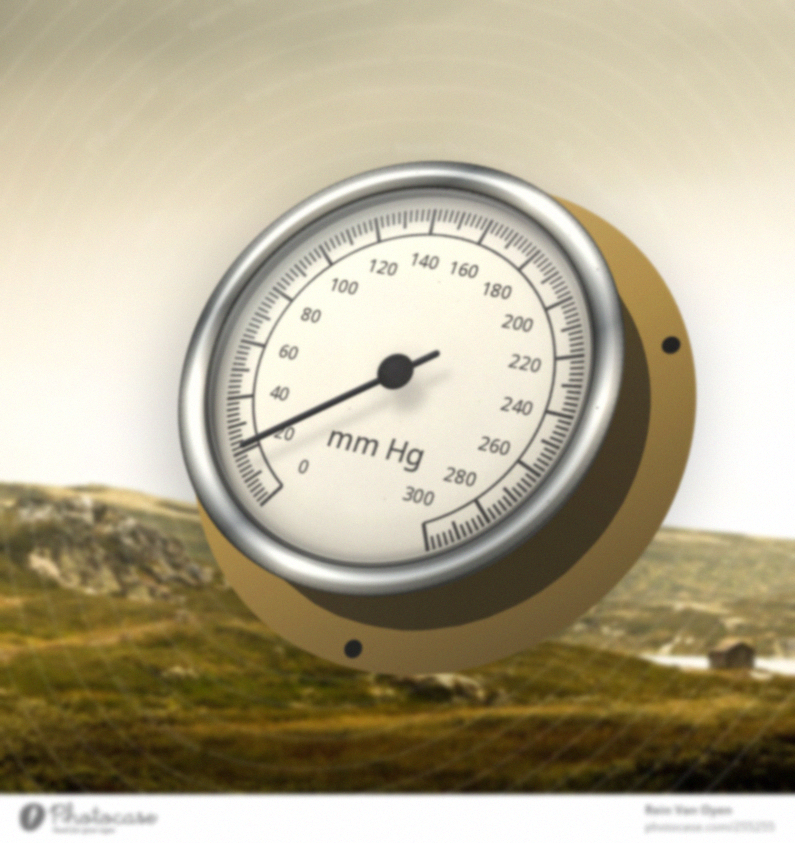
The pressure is 20,mmHg
